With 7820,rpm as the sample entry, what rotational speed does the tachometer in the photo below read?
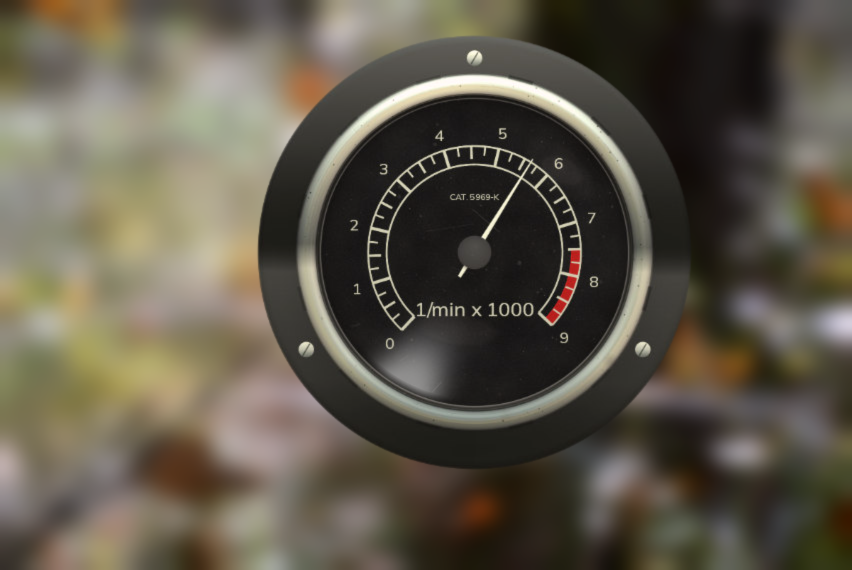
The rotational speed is 5625,rpm
